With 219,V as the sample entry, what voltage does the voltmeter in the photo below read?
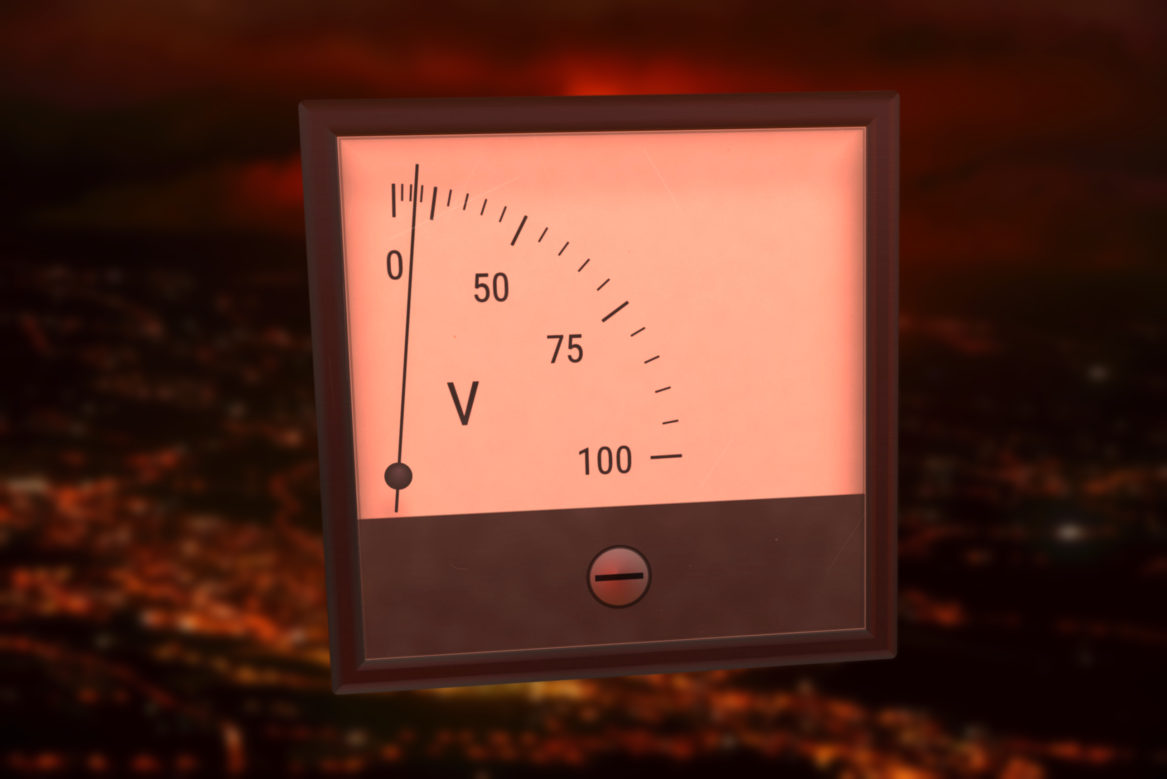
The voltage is 17.5,V
